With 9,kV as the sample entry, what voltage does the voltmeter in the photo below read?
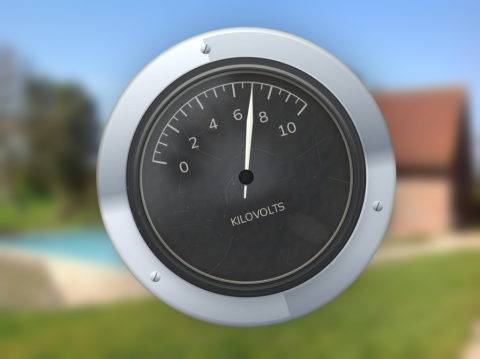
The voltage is 7,kV
